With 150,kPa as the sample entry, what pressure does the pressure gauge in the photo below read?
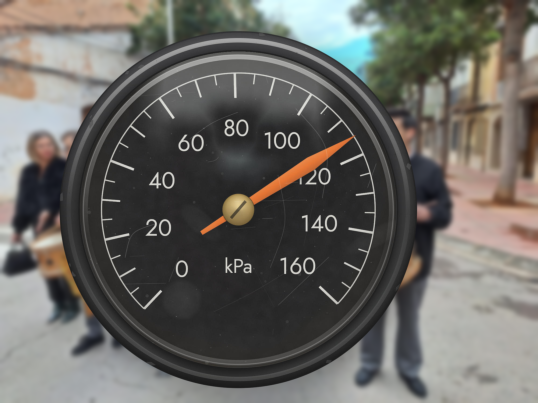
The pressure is 115,kPa
